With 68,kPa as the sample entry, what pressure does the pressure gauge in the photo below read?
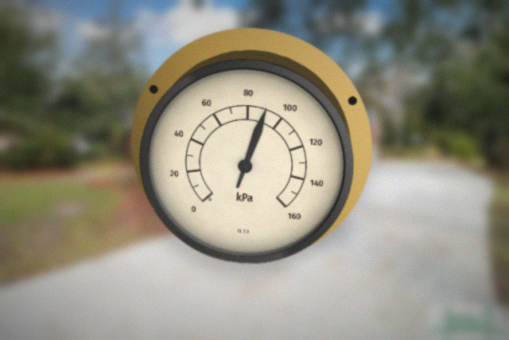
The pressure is 90,kPa
